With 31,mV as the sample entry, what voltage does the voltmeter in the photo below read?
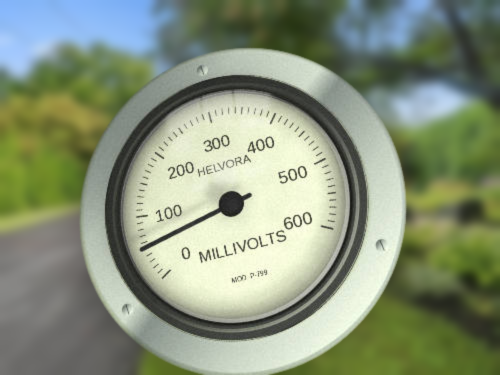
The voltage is 50,mV
